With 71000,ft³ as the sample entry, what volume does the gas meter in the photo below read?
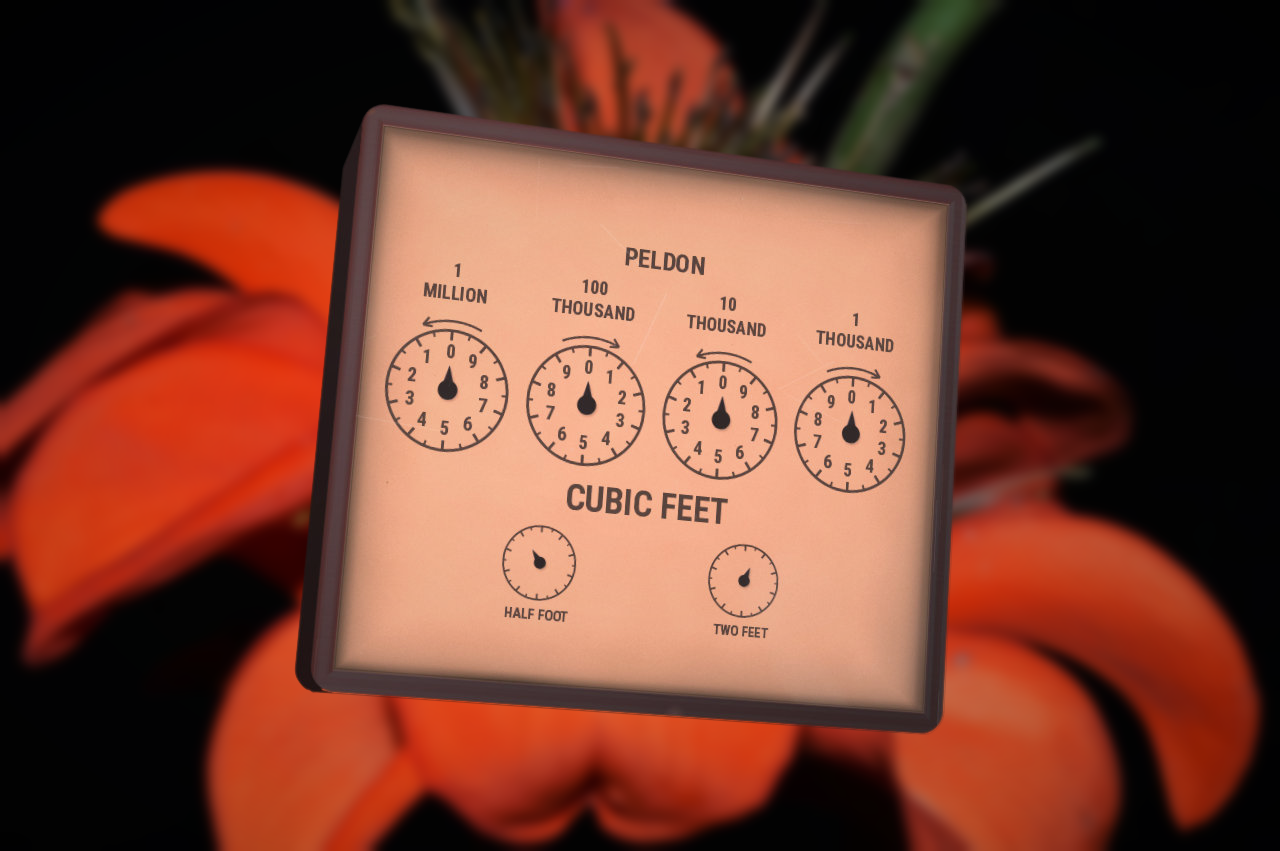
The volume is 0,ft³
